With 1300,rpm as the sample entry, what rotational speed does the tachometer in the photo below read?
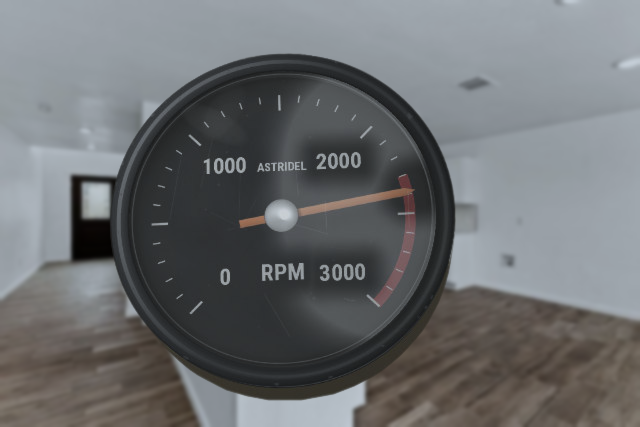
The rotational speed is 2400,rpm
